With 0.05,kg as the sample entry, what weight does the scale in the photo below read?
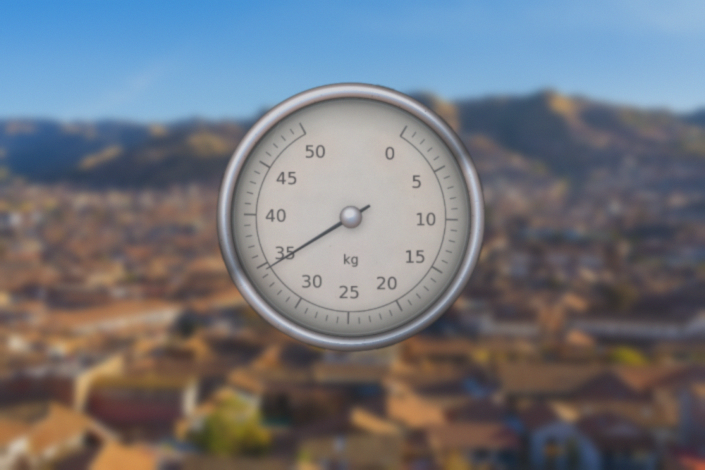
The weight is 34.5,kg
